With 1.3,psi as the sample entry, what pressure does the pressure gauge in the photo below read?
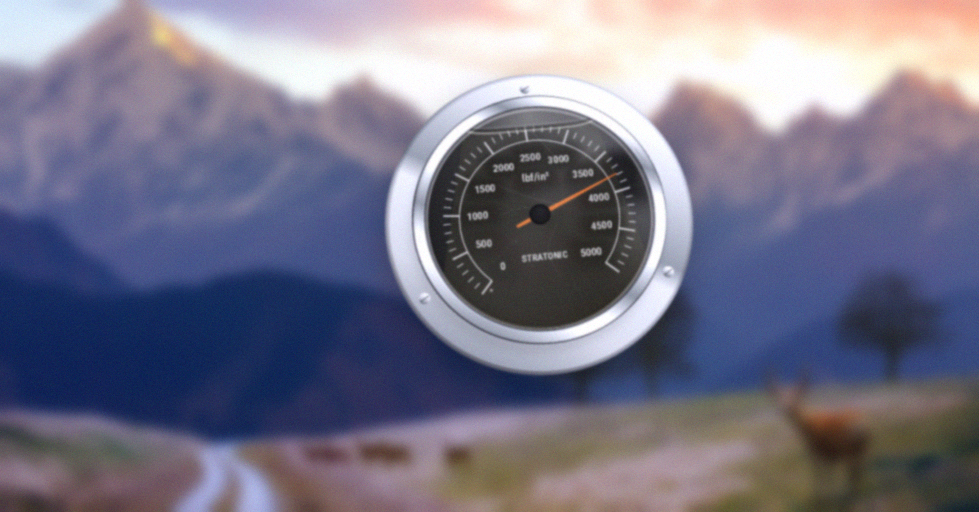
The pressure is 3800,psi
